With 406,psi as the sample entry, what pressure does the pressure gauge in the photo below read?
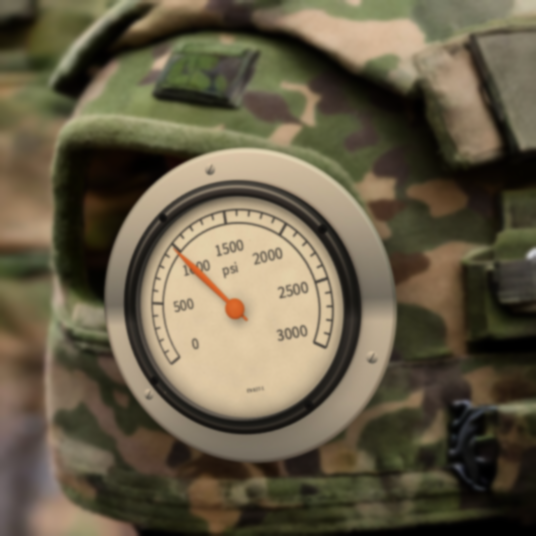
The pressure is 1000,psi
